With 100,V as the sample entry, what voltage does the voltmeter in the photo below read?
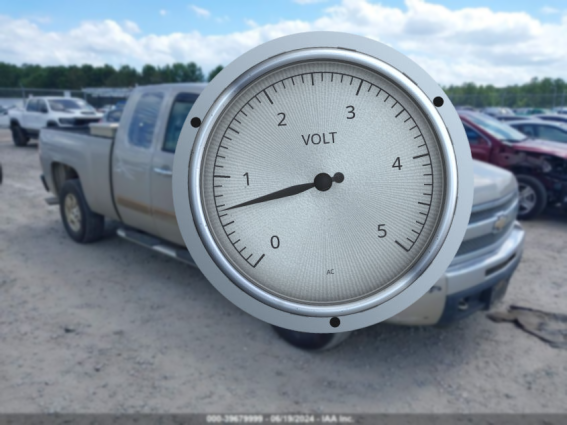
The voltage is 0.65,V
